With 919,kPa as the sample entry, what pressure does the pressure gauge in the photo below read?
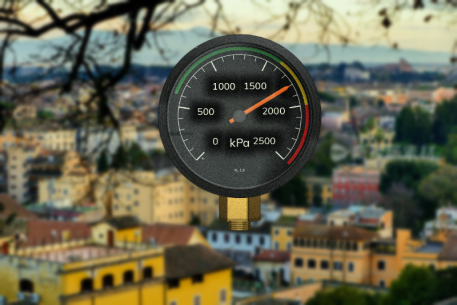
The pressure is 1800,kPa
